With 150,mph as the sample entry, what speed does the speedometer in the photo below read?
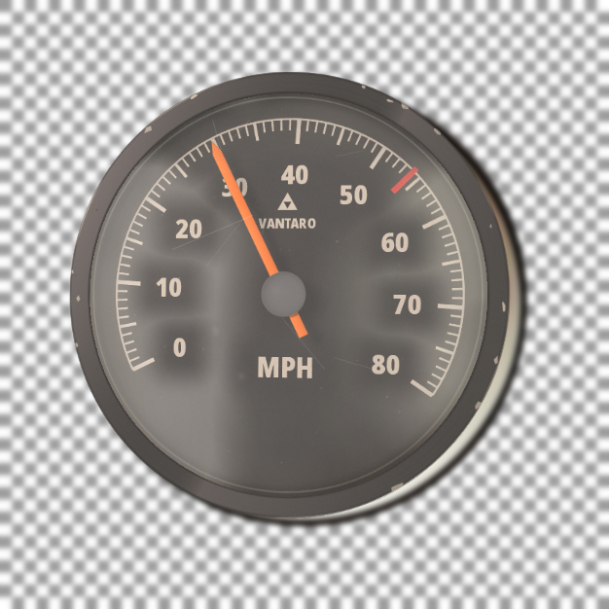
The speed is 30,mph
